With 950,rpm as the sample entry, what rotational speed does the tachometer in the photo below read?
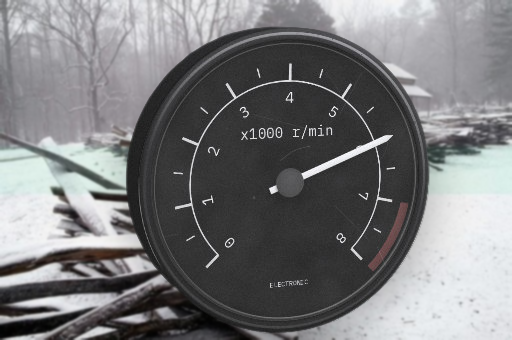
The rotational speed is 6000,rpm
